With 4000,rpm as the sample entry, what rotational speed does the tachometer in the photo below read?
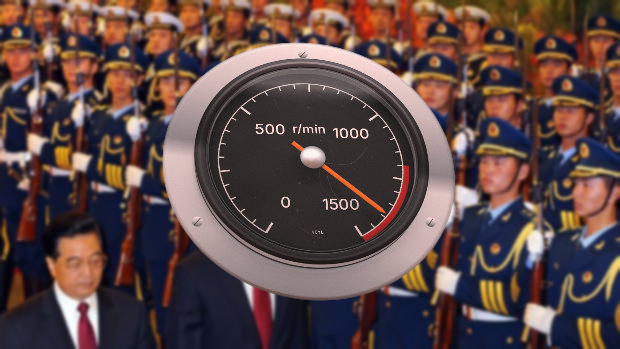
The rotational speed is 1400,rpm
